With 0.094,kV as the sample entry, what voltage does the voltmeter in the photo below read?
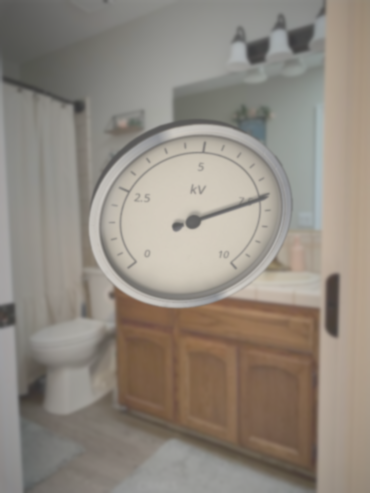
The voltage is 7.5,kV
